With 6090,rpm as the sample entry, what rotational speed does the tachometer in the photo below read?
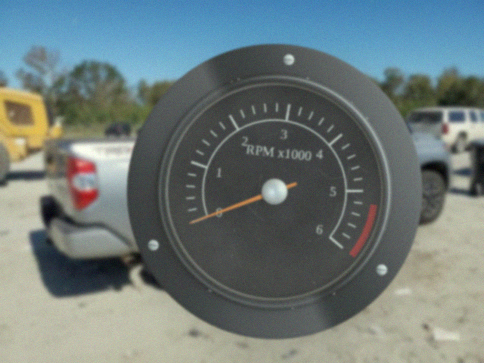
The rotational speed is 0,rpm
